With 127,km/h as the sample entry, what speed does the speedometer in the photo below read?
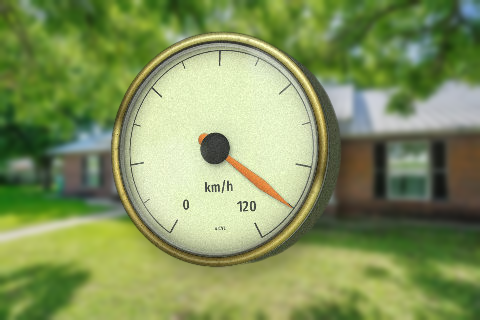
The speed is 110,km/h
